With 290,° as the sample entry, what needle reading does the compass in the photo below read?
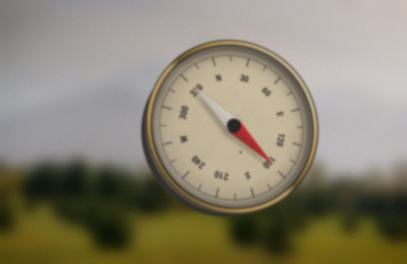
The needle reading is 150,°
